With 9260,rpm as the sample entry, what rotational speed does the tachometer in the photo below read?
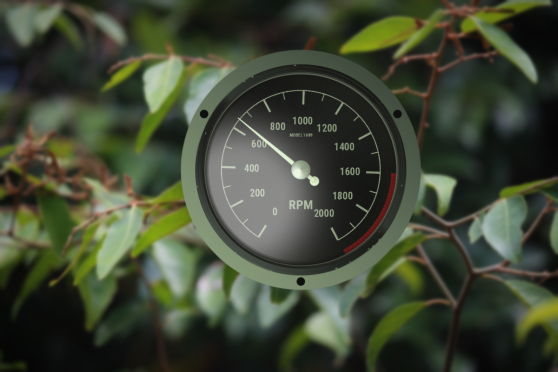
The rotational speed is 650,rpm
